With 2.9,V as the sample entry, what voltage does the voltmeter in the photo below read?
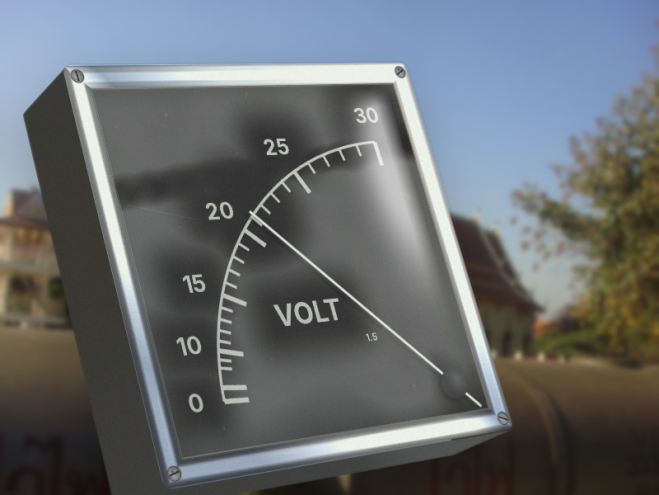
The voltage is 21,V
